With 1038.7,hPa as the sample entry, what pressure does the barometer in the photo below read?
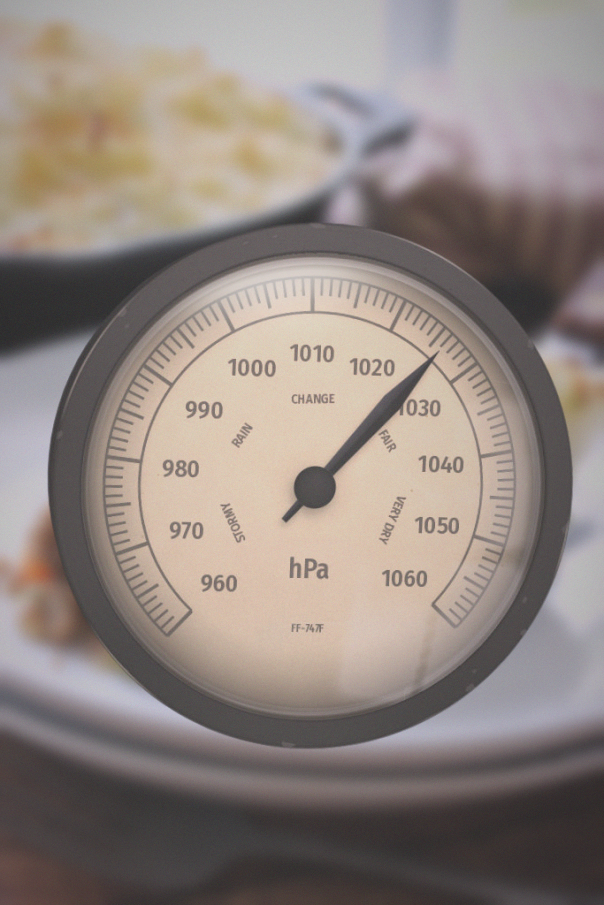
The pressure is 1026,hPa
